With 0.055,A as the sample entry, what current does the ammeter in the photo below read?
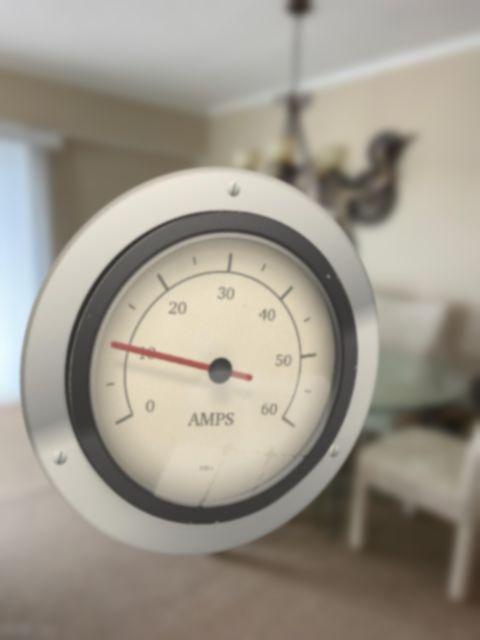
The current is 10,A
